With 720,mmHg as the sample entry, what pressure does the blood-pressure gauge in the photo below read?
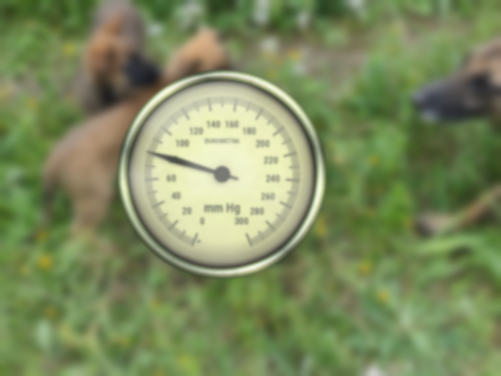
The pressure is 80,mmHg
